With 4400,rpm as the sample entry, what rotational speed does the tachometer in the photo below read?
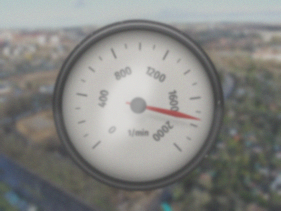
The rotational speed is 1750,rpm
